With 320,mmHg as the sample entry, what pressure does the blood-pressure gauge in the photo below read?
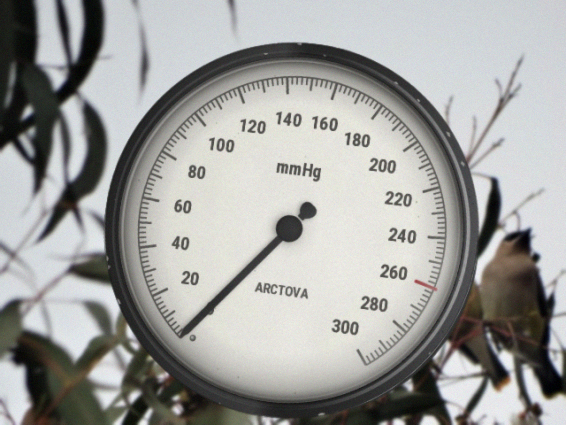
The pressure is 0,mmHg
